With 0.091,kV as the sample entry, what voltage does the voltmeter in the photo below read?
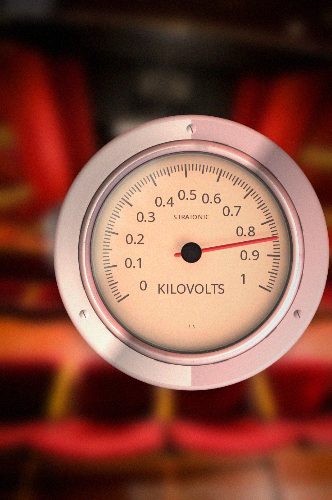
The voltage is 0.85,kV
